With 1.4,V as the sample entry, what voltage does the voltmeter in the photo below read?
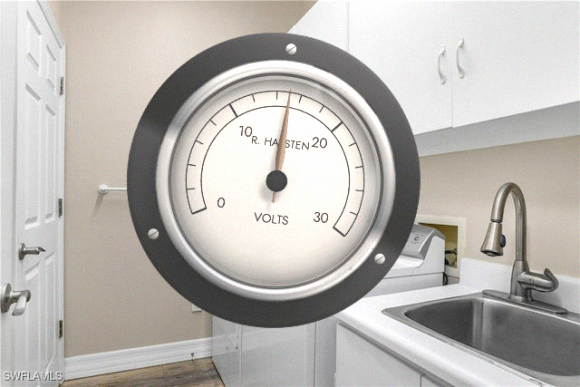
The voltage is 15,V
